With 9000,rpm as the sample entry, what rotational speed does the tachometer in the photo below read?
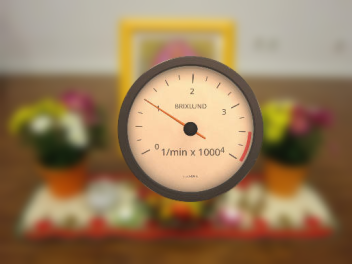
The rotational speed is 1000,rpm
